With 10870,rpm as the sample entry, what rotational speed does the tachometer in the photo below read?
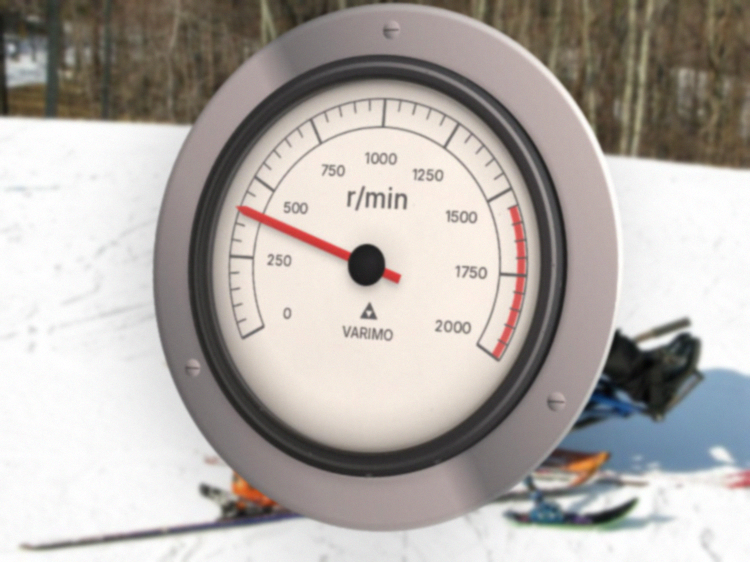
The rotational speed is 400,rpm
